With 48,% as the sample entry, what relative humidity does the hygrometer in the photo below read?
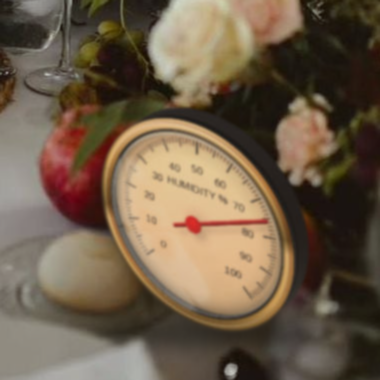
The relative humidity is 75,%
